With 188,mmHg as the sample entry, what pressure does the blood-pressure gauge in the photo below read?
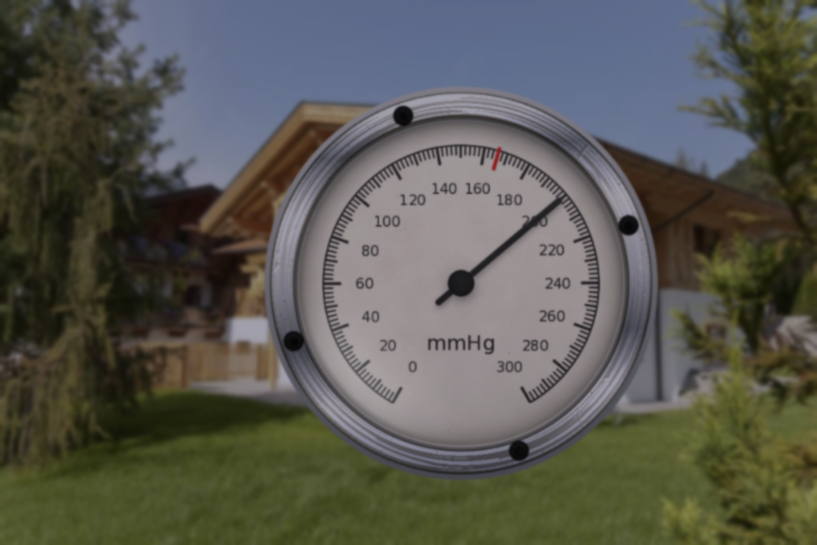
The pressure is 200,mmHg
